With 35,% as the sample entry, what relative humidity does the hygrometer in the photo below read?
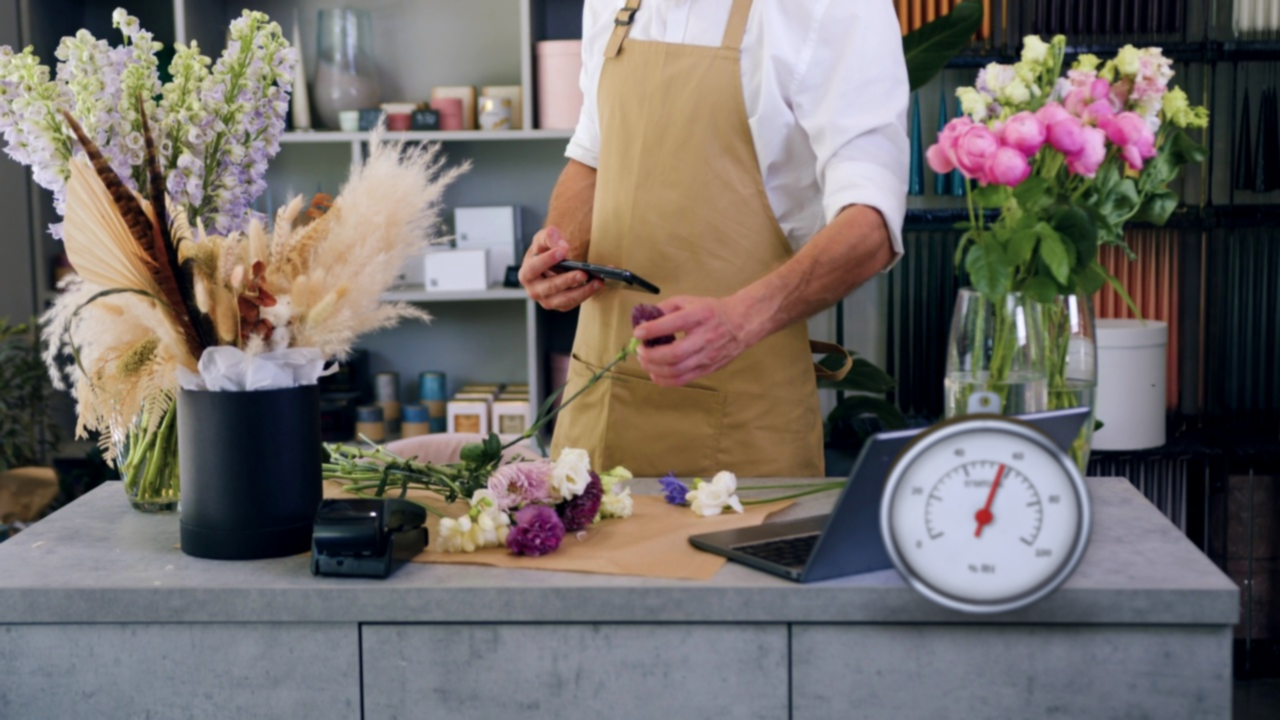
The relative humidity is 56,%
